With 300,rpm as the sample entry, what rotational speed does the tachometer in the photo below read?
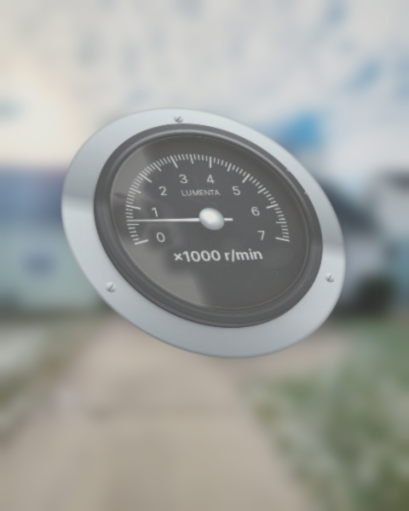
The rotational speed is 500,rpm
